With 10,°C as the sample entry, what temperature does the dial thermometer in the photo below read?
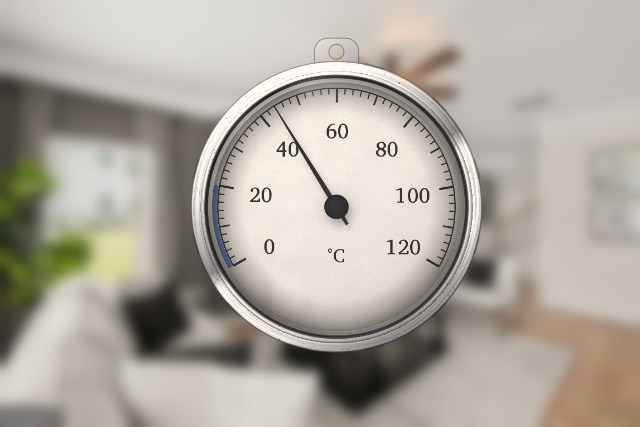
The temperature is 44,°C
